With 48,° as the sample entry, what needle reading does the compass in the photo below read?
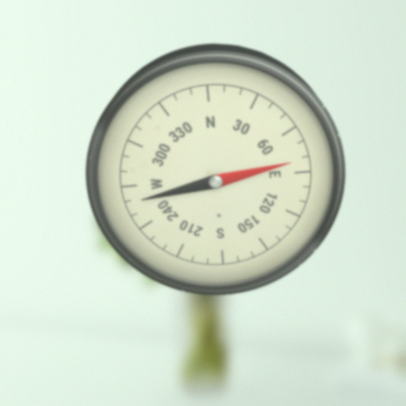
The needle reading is 80,°
